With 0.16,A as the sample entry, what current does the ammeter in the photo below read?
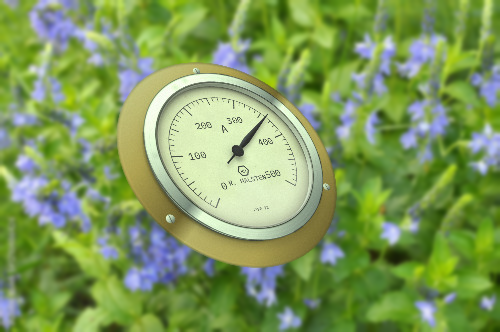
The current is 360,A
